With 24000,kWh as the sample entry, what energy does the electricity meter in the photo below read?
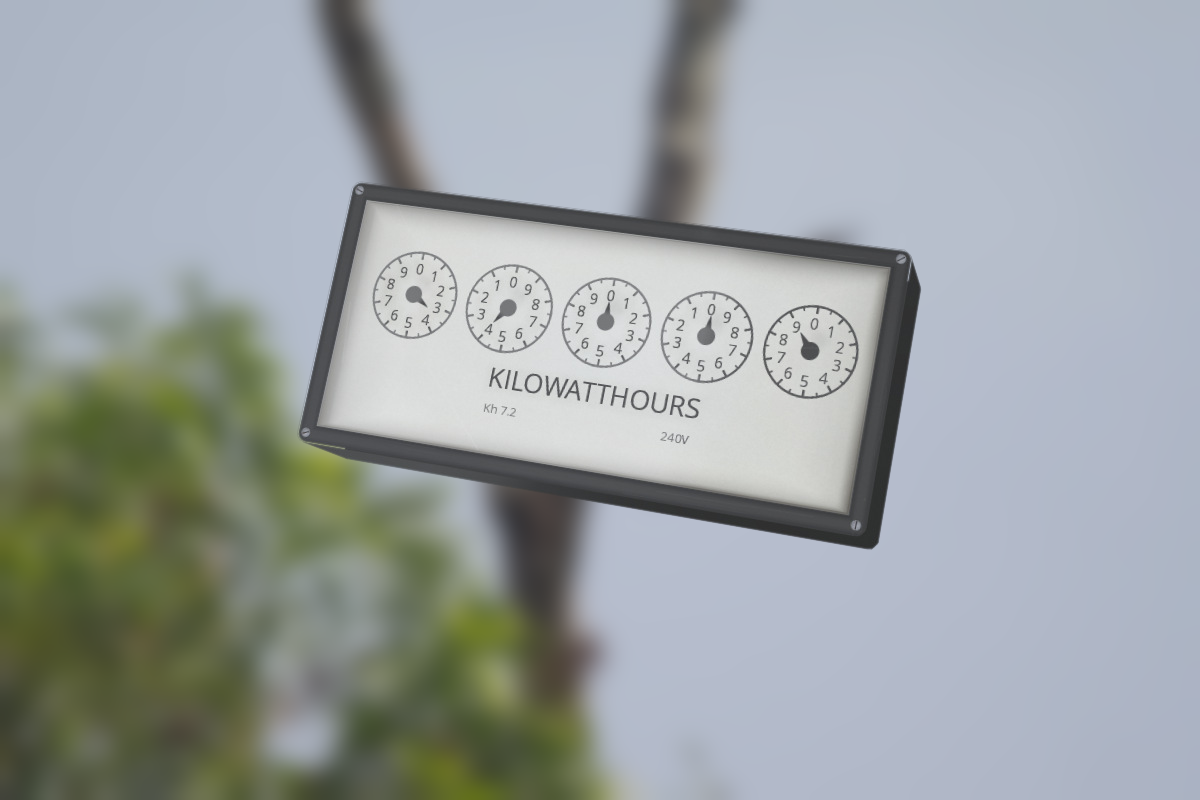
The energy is 33999,kWh
